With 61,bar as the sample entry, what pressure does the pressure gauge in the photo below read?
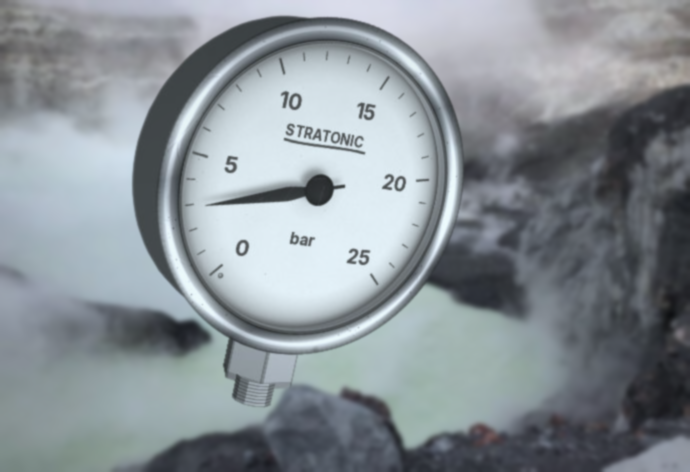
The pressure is 3,bar
